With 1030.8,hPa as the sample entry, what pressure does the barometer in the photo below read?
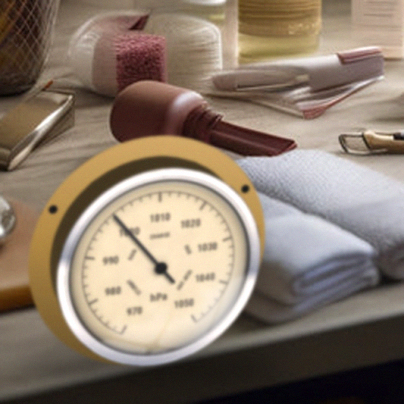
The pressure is 1000,hPa
